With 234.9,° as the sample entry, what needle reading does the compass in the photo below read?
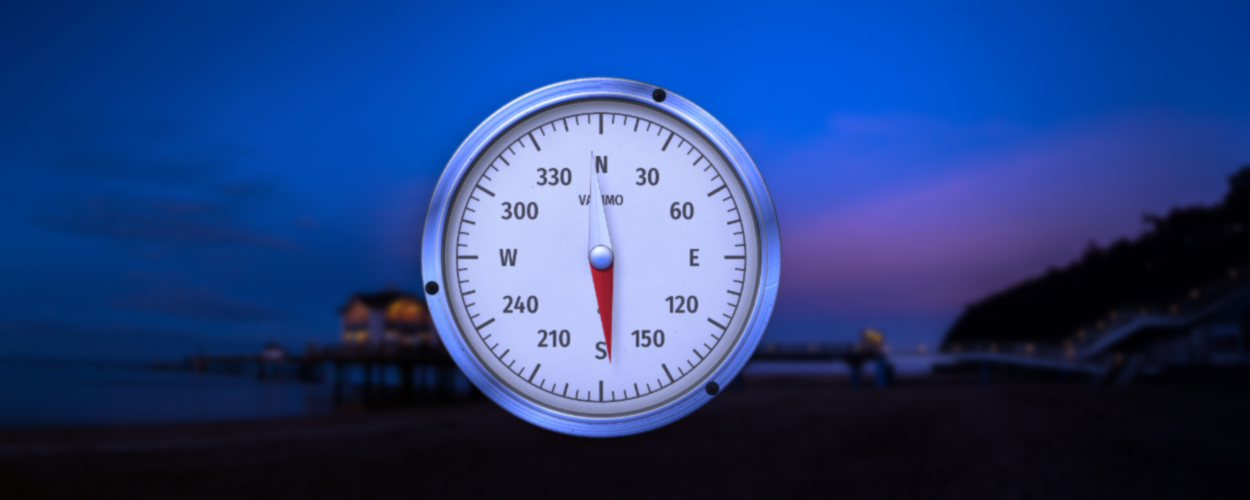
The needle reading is 175,°
